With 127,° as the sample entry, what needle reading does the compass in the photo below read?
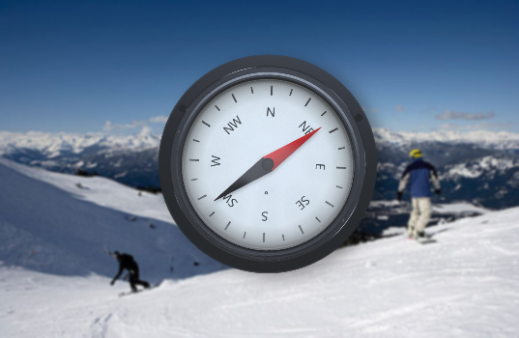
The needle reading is 52.5,°
